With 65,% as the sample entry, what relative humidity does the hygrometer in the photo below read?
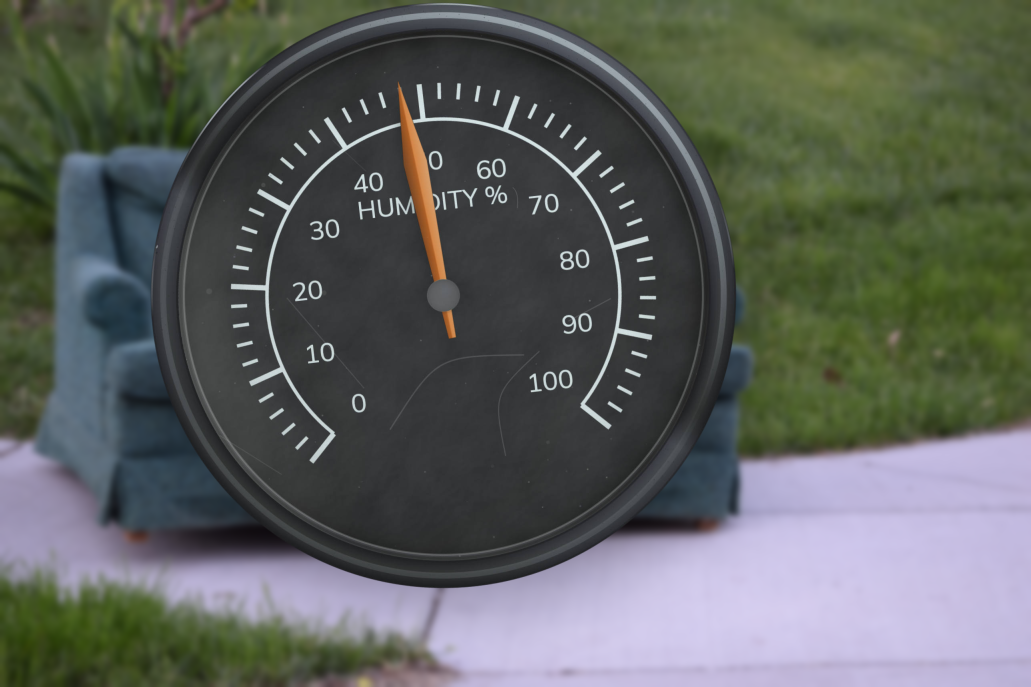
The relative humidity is 48,%
